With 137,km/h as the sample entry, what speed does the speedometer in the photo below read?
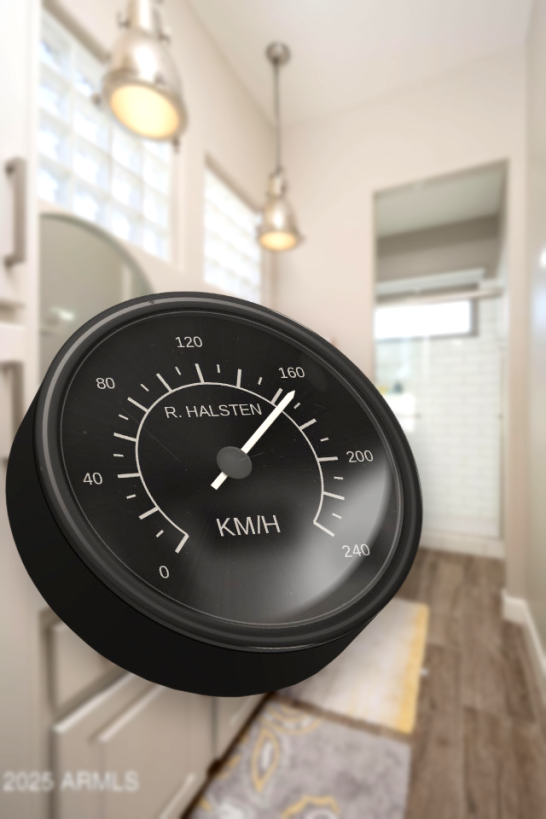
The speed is 165,km/h
